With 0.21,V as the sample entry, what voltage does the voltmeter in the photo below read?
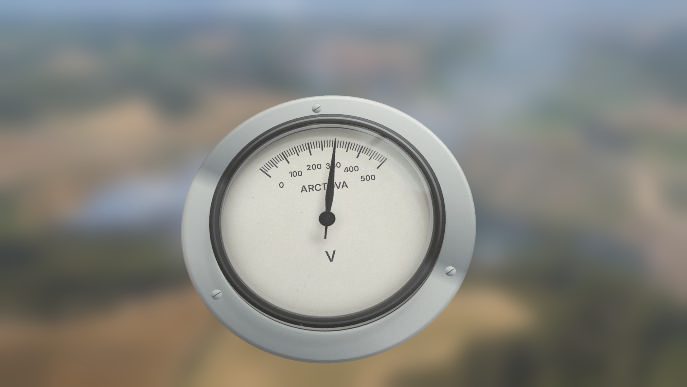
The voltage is 300,V
